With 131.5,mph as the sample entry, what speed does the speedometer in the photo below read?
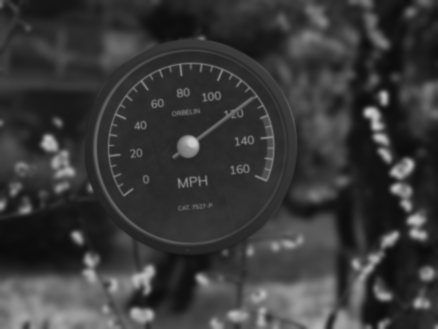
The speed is 120,mph
